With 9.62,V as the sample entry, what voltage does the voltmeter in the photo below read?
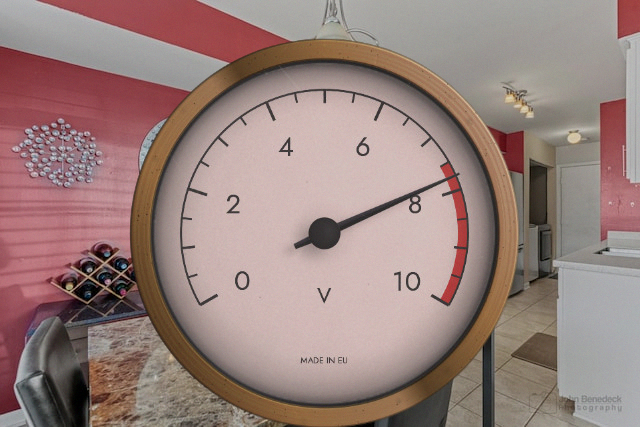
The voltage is 7.75,V
